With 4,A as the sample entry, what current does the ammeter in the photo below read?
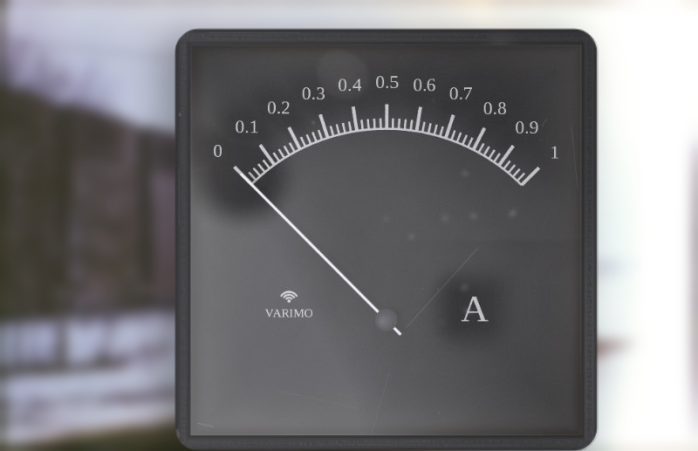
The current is 0,A
